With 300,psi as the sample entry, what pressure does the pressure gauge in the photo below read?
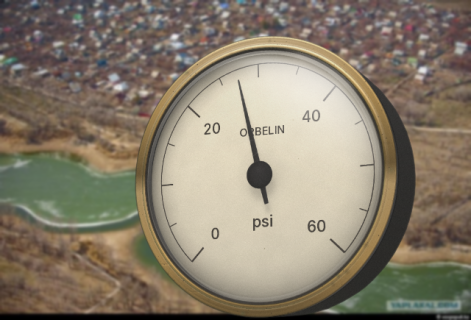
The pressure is 27.5,psi
